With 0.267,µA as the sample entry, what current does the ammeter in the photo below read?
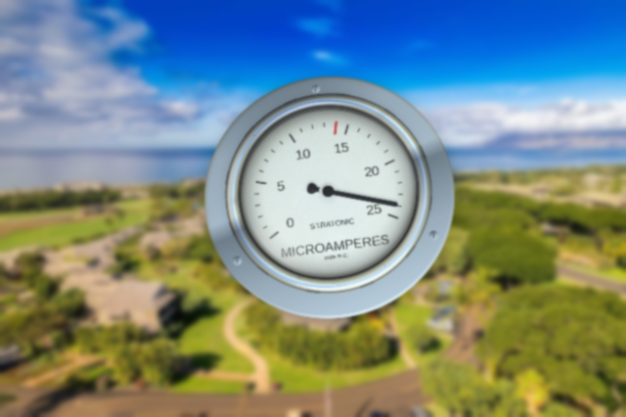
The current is 24,µA
